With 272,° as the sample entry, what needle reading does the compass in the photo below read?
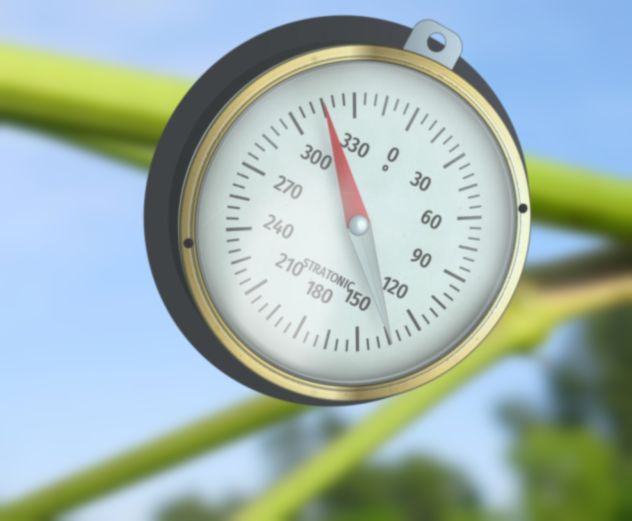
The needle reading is 315,°
